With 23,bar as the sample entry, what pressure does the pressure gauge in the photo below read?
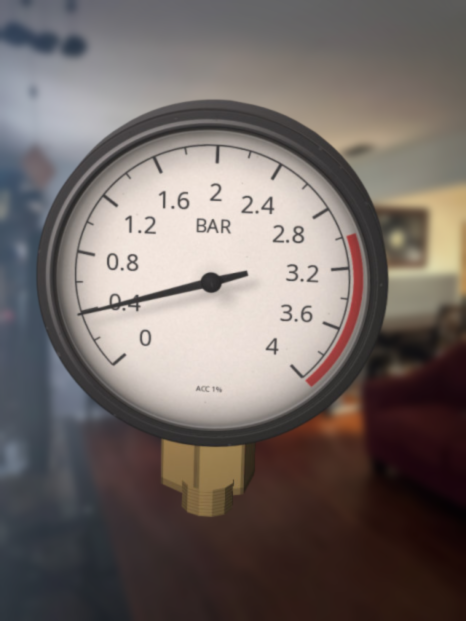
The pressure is 0.4,bar
